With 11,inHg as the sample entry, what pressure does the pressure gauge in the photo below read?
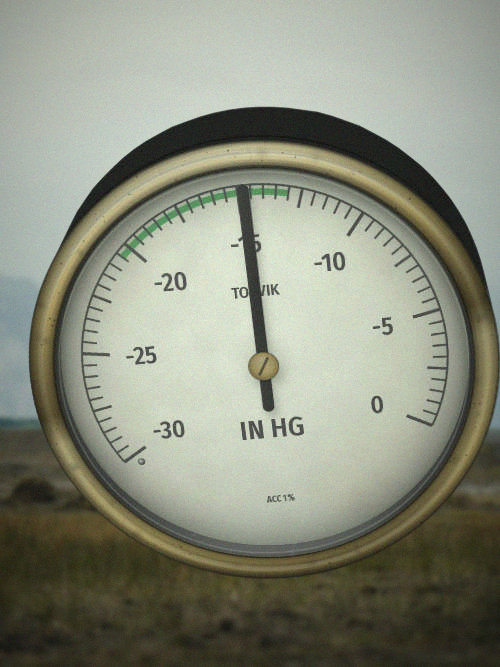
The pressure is -14.75,inHg
